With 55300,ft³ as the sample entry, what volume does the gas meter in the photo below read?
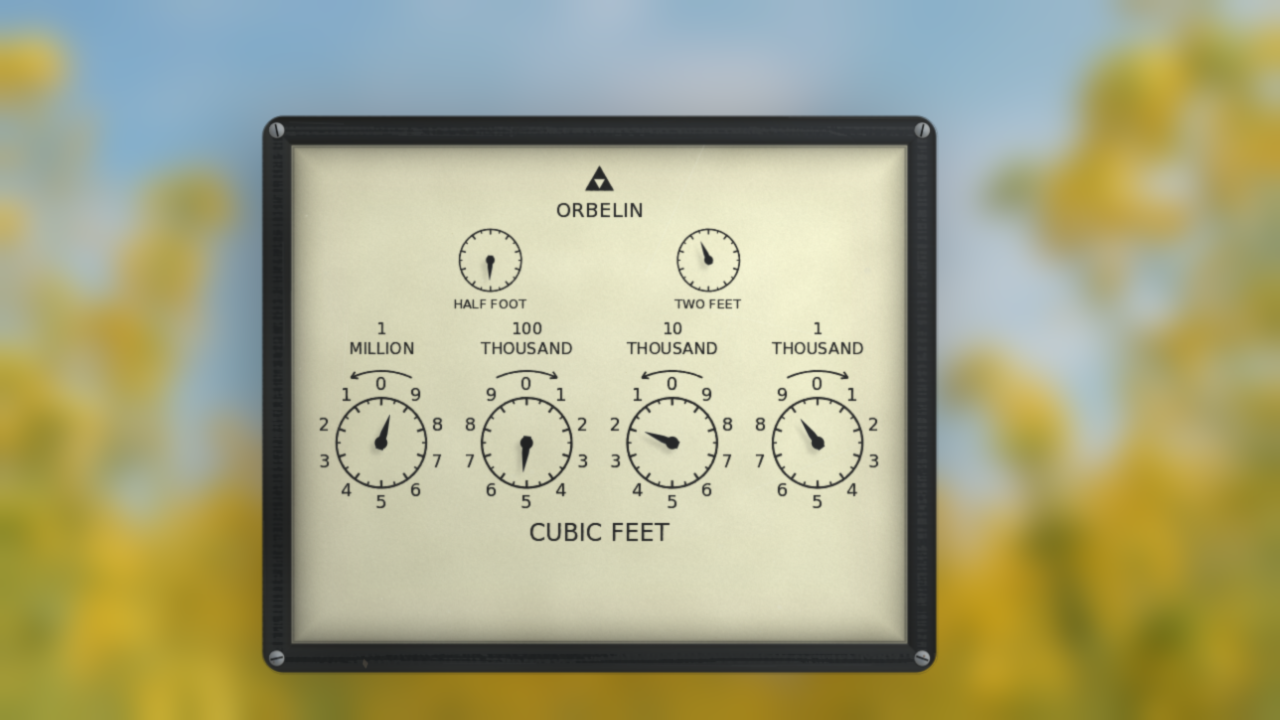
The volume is 951900,ft³
